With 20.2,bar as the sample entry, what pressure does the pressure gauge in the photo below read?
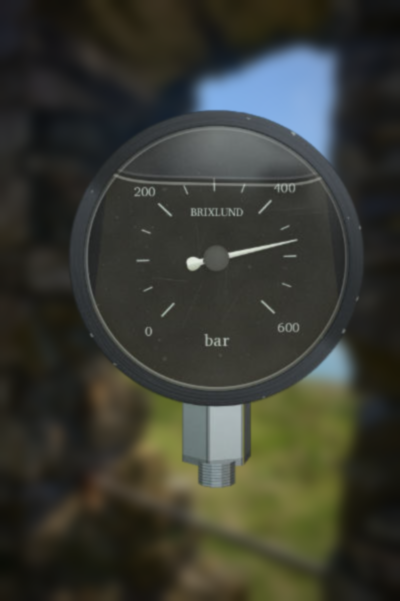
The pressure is 475,bar
